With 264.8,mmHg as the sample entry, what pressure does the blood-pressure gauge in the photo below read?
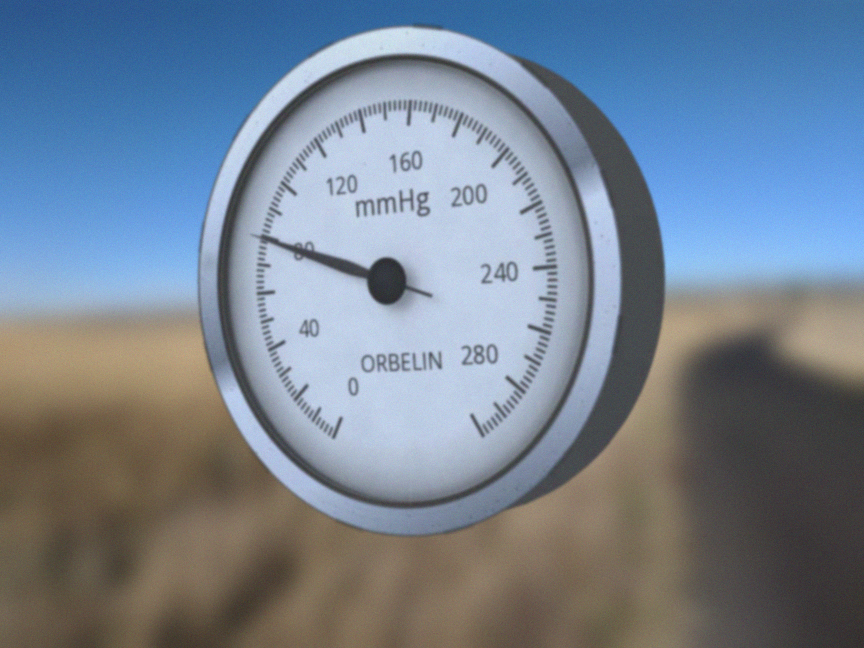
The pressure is 80,mmHg
